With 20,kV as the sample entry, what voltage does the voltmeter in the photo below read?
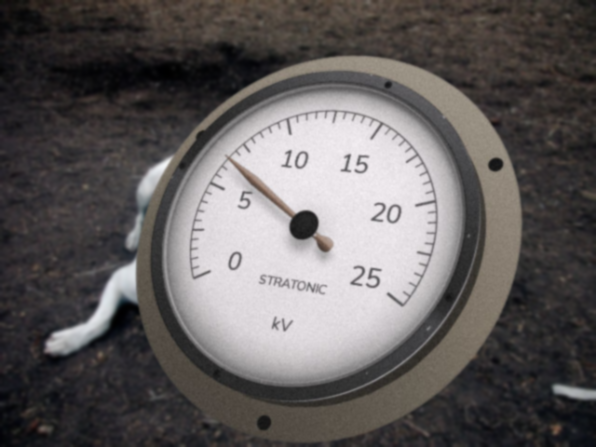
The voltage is 6.5,kV
